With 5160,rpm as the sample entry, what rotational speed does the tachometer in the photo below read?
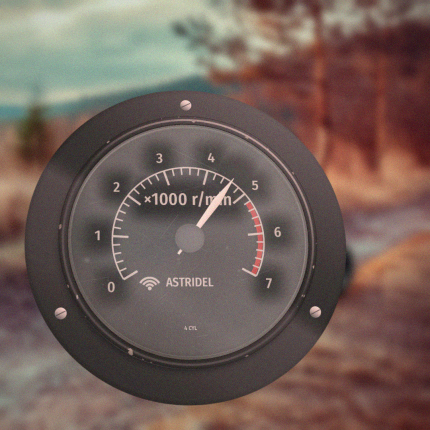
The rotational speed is 4600,rpm
